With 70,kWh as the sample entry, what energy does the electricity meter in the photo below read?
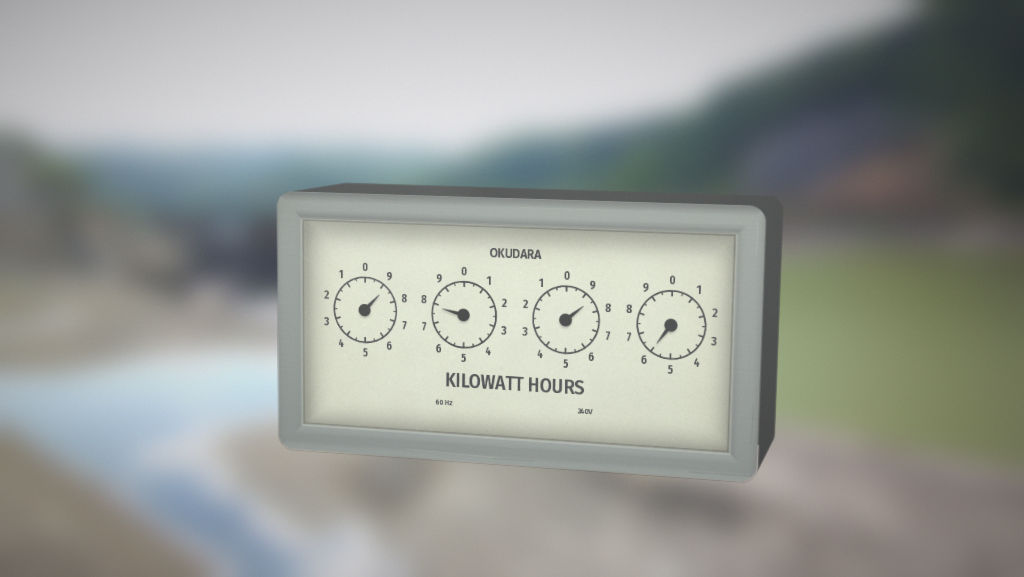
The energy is 8786,kWh
